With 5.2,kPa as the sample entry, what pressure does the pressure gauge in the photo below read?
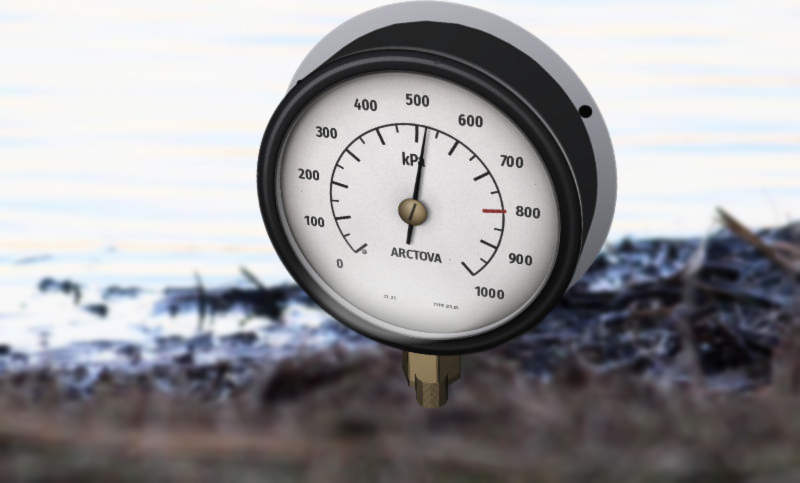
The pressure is 525,kPa
